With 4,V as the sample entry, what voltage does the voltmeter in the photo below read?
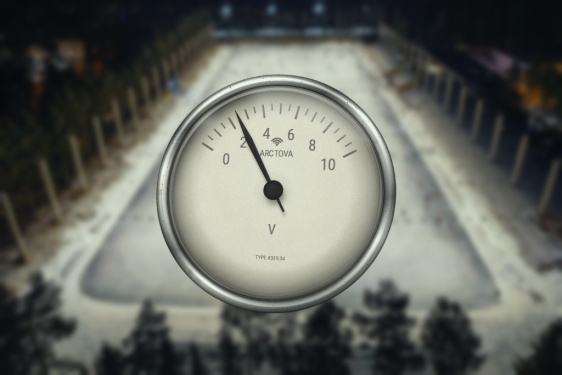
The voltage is 2.5,V
